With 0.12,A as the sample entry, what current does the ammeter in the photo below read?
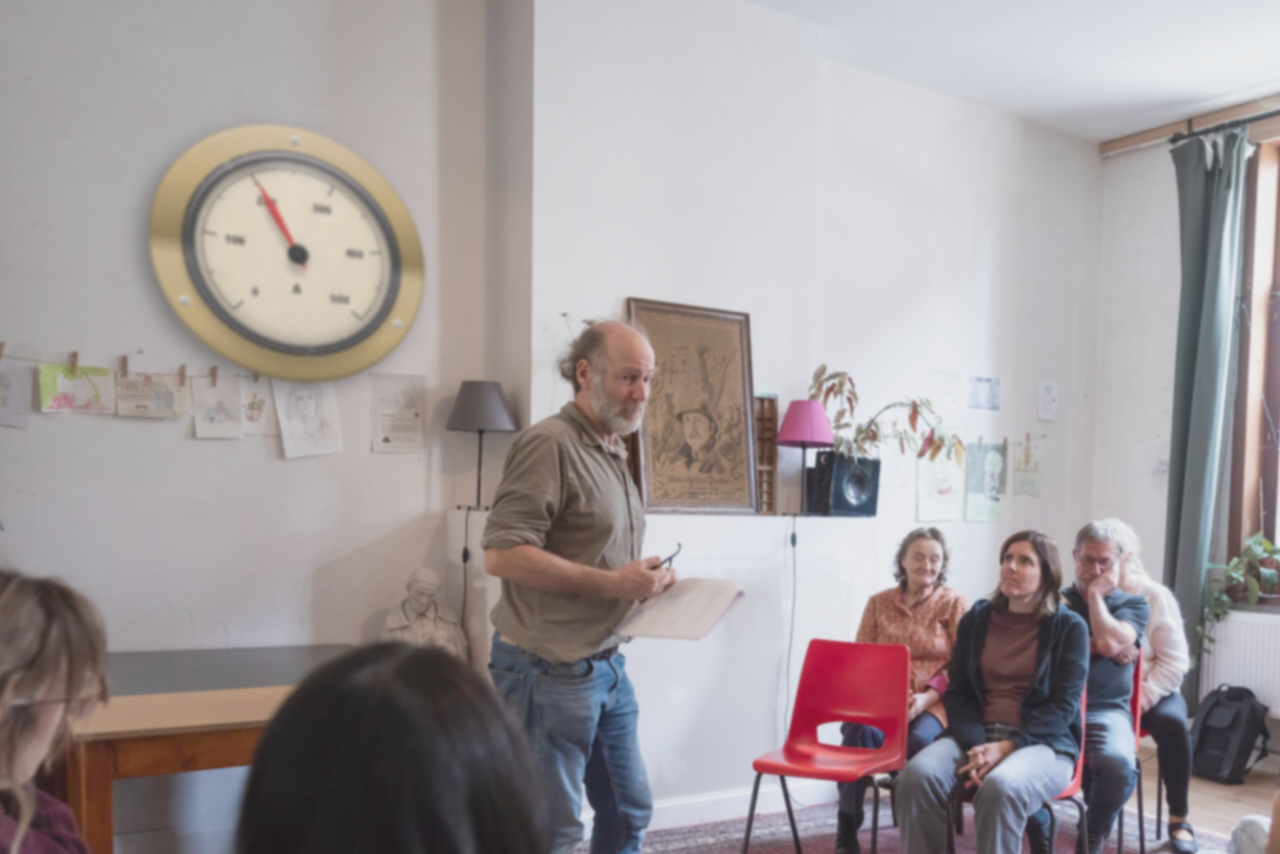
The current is 200,A
